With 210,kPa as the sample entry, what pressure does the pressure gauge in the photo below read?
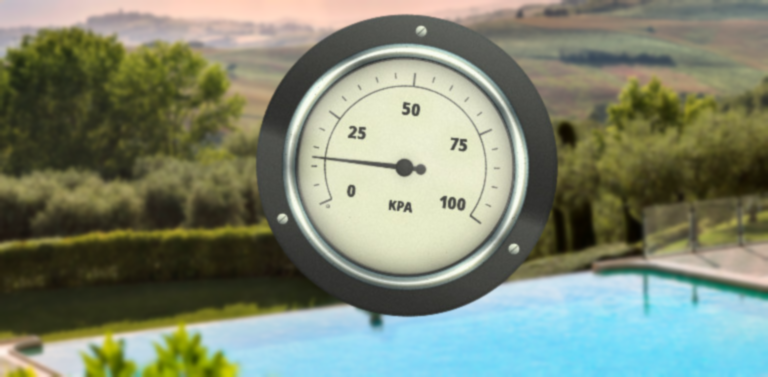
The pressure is 12.5,kPa
